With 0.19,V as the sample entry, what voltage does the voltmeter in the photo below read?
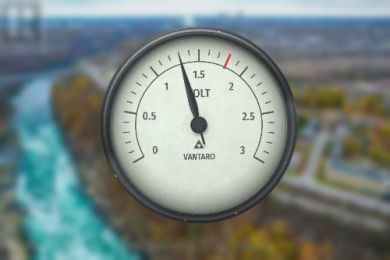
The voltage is 1.3,V
